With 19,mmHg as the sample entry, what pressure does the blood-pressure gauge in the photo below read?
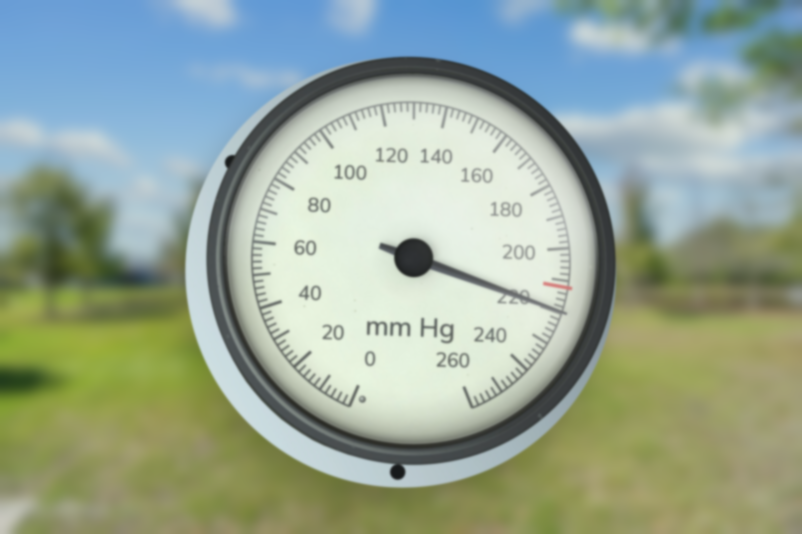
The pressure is 220,mmHg
